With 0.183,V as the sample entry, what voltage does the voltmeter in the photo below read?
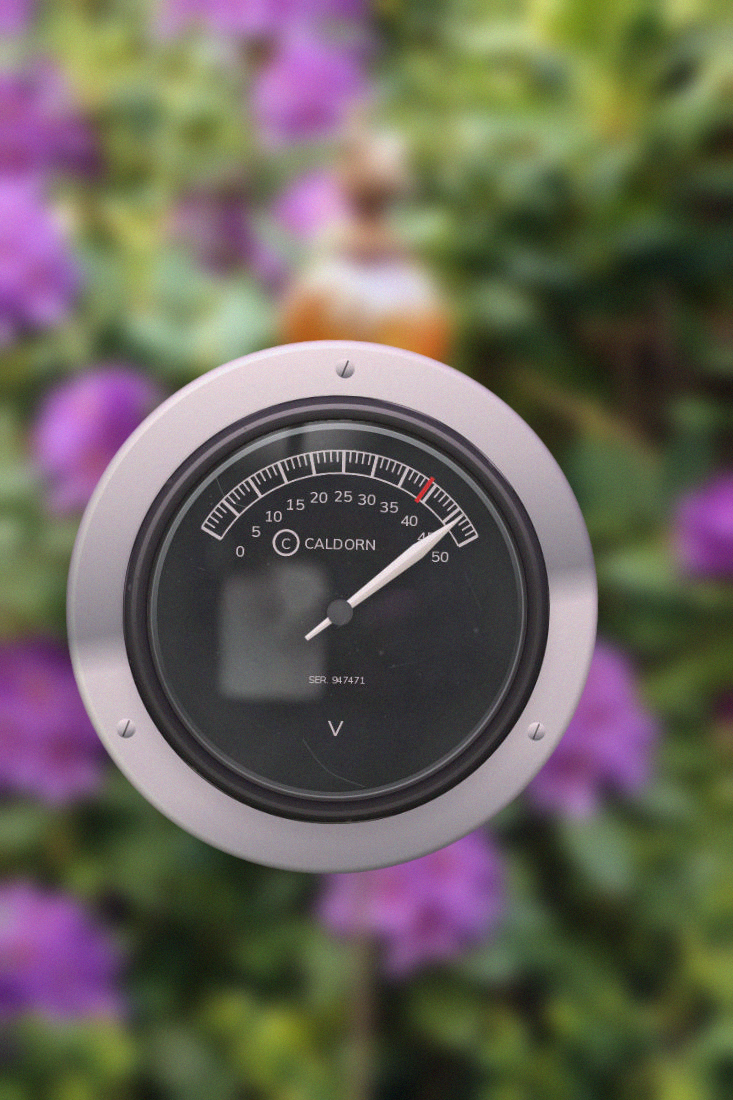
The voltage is 46,V
